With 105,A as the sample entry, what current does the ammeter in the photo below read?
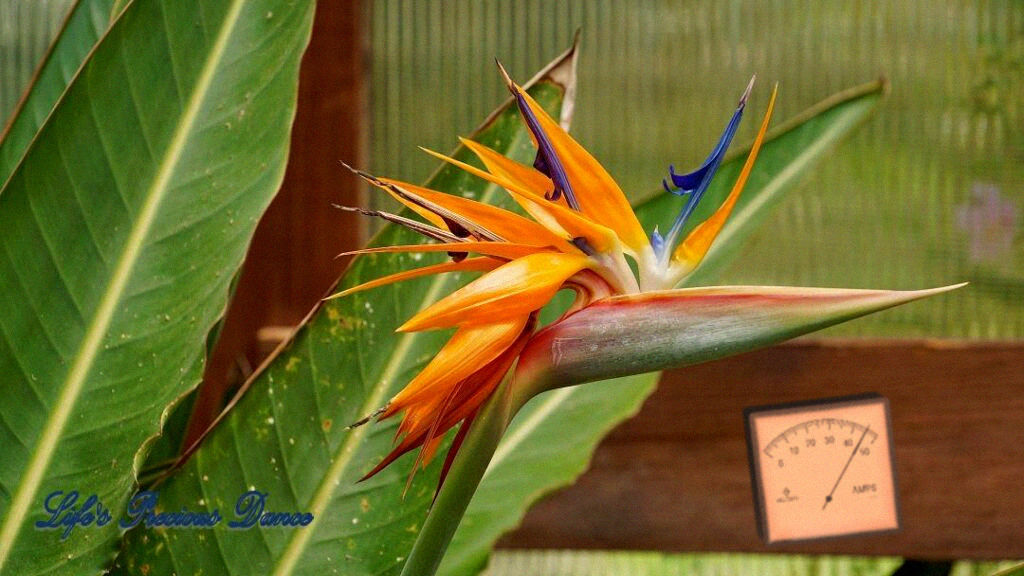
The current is 45,A
